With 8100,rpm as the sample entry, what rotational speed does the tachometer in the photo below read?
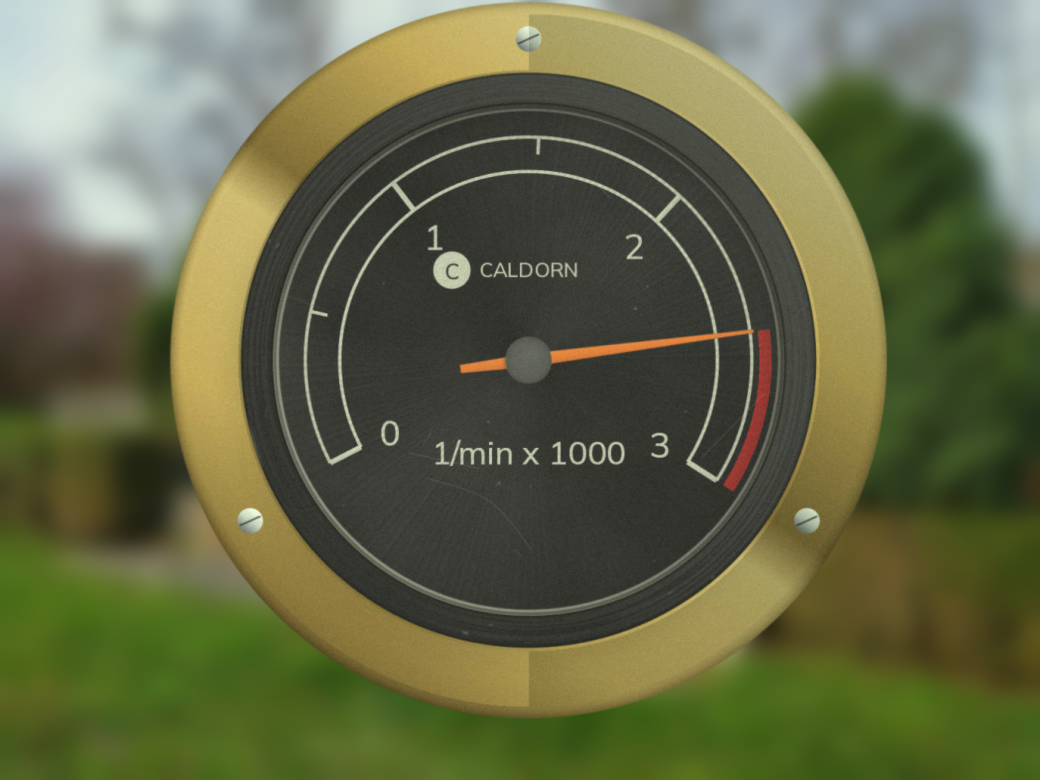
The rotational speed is 2500,rpm
